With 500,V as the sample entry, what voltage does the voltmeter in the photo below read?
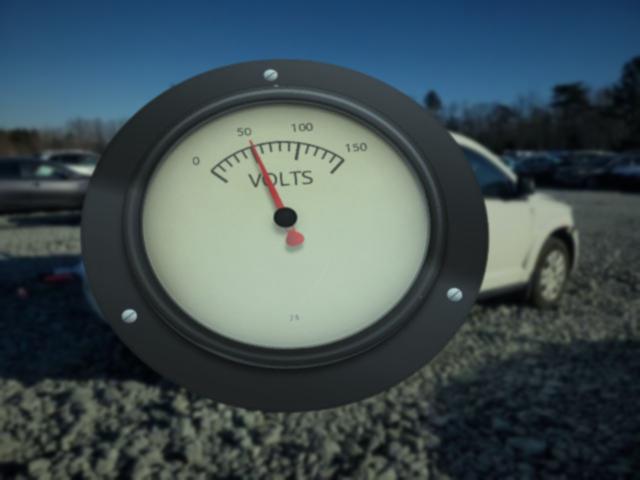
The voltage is 50,V
